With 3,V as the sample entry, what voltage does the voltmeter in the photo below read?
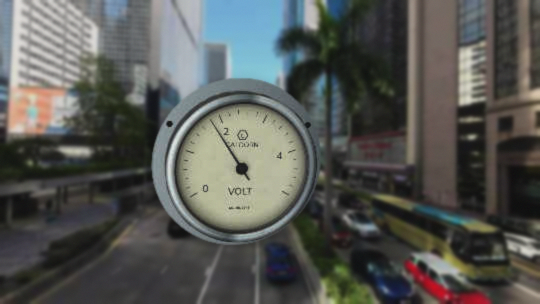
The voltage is 1.8,V
